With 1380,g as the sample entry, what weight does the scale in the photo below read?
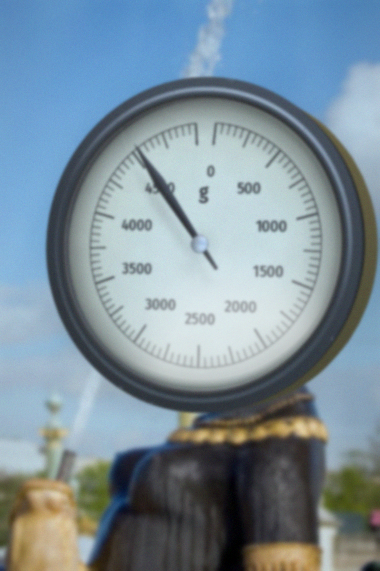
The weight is 4550,g
